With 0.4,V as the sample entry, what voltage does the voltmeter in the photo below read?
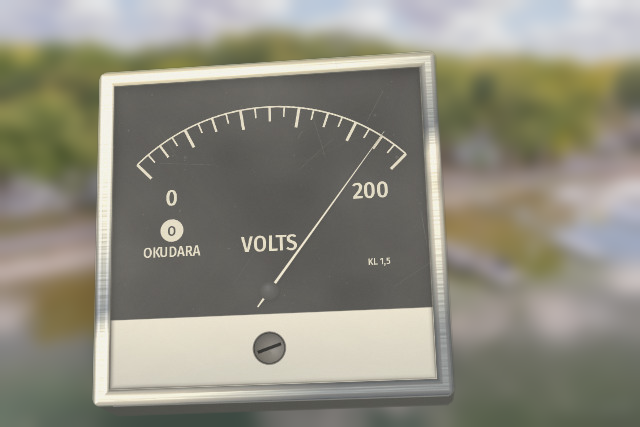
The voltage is 180,V
